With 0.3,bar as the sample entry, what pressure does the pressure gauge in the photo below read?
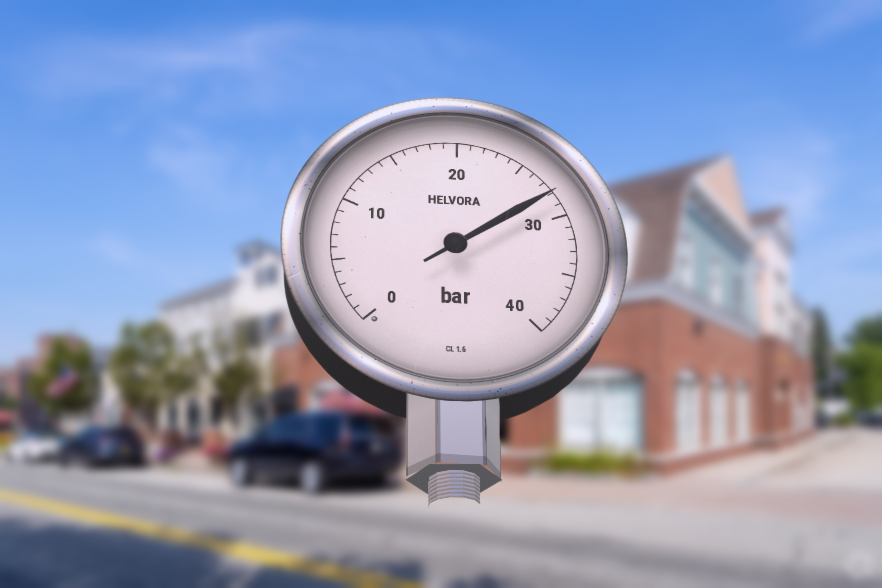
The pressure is 28,bar
